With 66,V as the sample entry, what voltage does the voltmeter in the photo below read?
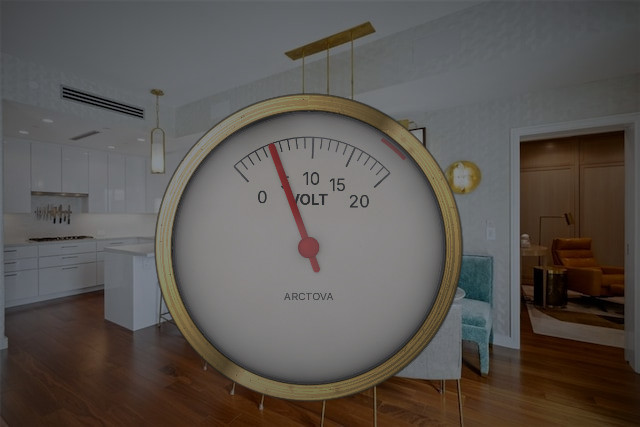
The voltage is 5,V
